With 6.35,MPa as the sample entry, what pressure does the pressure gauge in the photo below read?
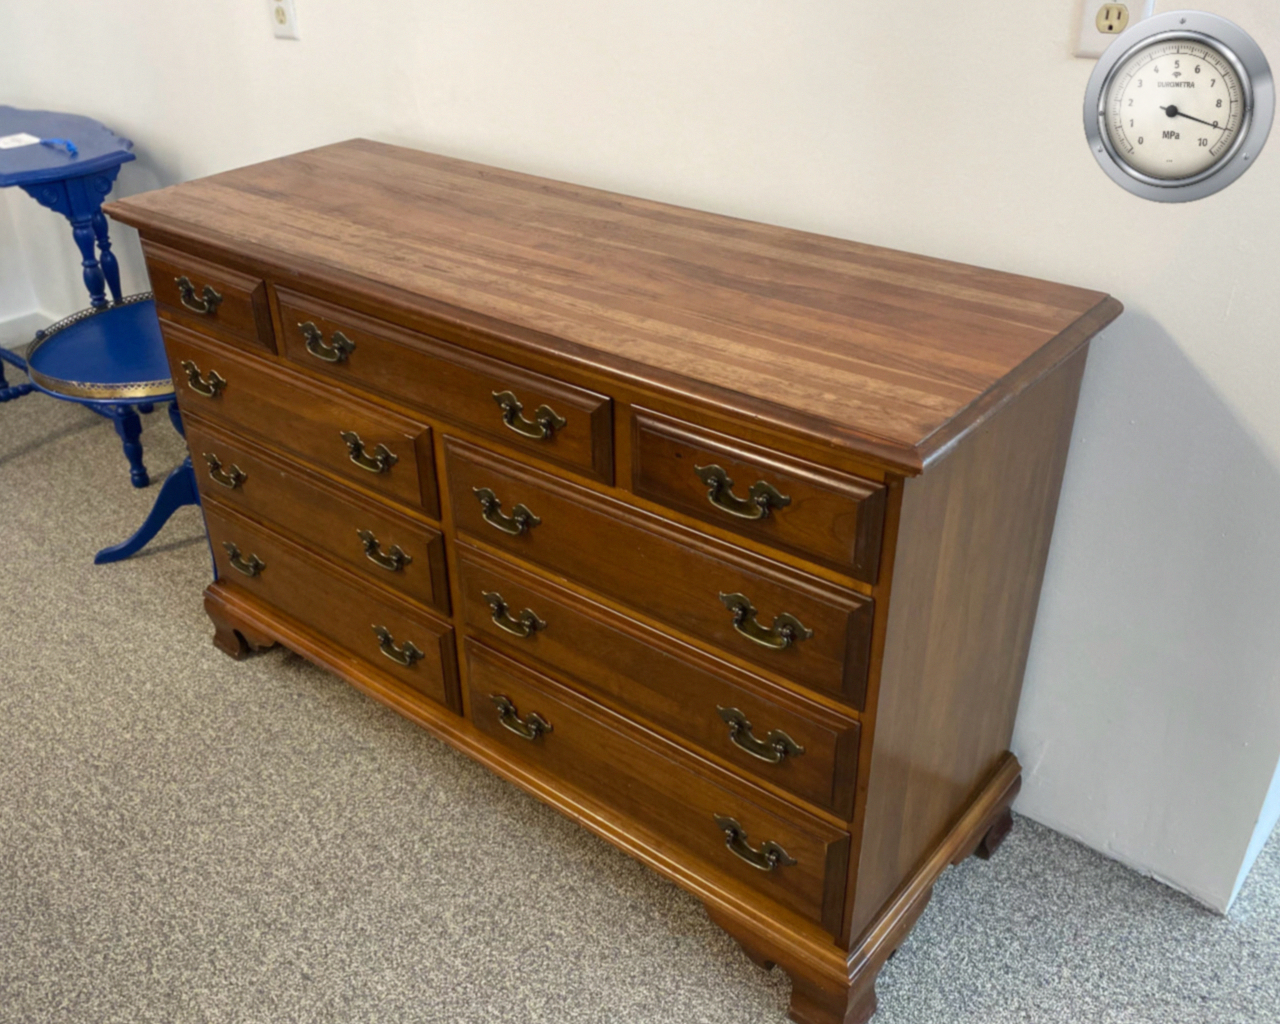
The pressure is 9,MPa
